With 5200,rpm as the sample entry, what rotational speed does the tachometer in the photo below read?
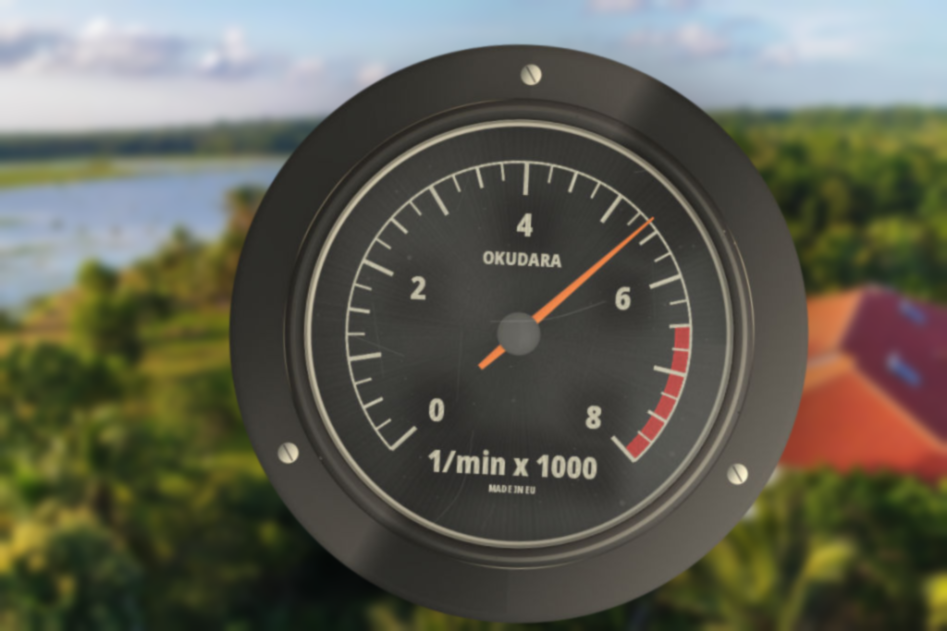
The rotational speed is 5375,rpm
